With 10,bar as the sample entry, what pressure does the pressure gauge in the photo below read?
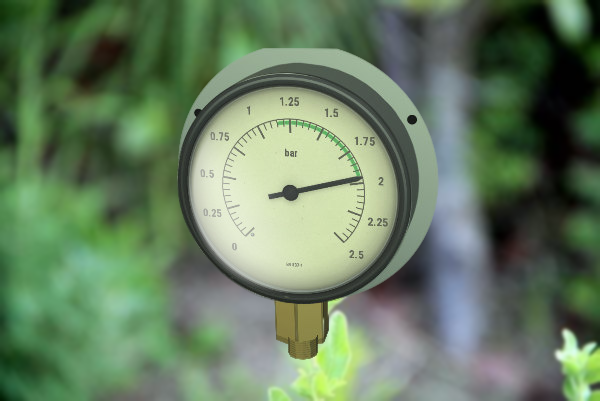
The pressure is 1.95,bar
